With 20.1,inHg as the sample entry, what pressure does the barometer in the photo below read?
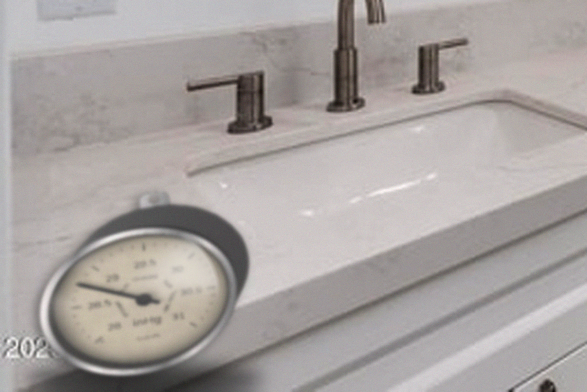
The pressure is 28.8,inHg
